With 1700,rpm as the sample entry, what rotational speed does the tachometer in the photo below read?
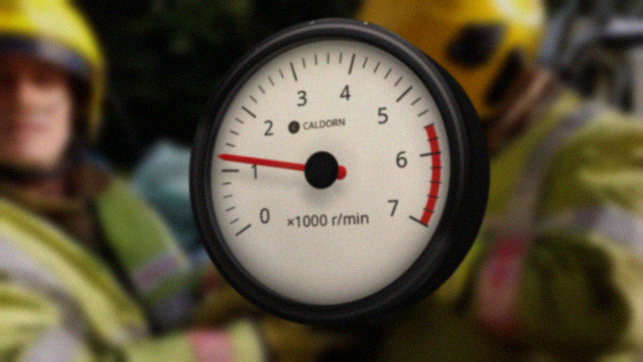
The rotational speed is 1200,rpm
